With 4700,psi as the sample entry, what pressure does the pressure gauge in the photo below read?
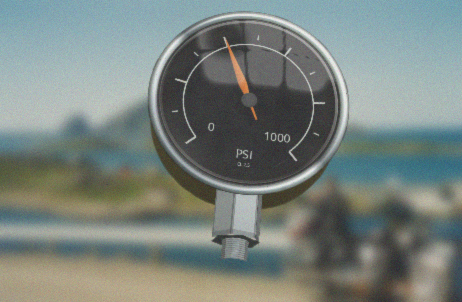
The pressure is 400,psi
